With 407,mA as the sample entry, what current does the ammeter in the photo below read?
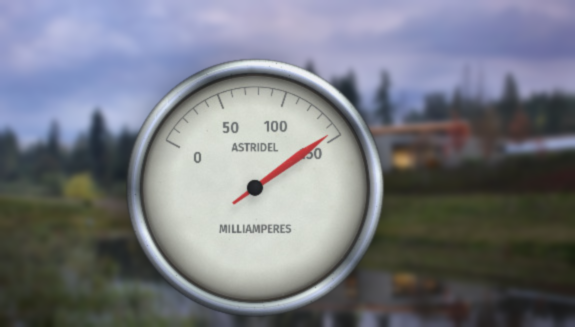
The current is 145,mA
